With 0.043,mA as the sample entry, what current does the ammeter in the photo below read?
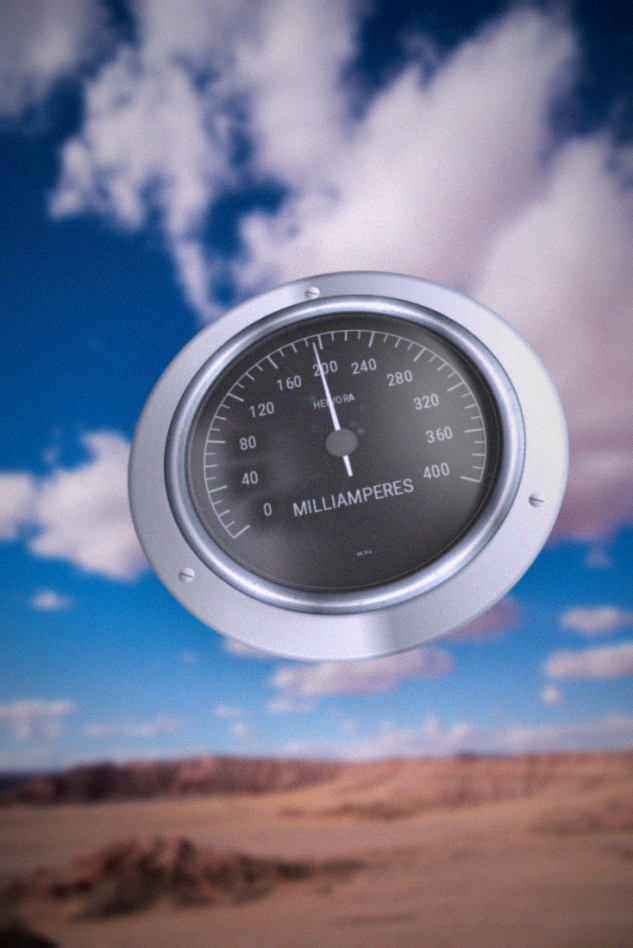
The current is 195,mA
